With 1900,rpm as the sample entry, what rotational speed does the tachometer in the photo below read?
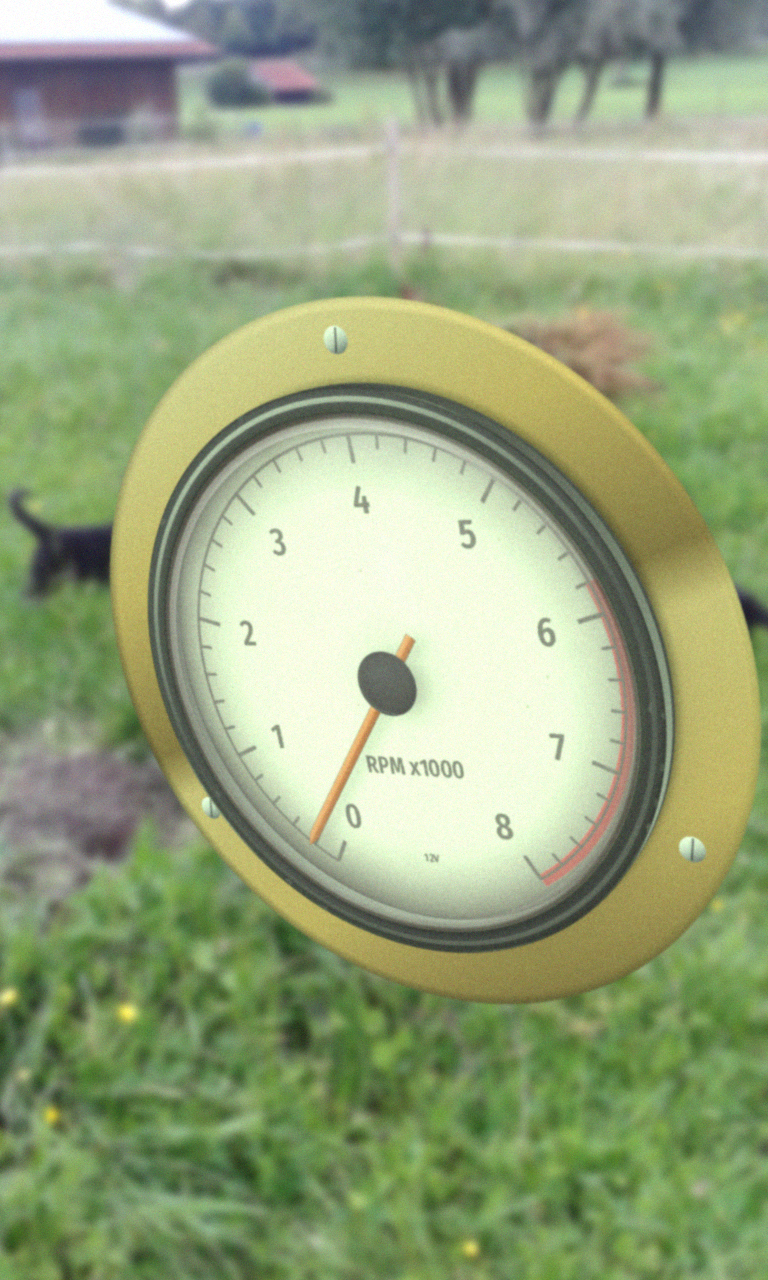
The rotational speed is 200,rpm
